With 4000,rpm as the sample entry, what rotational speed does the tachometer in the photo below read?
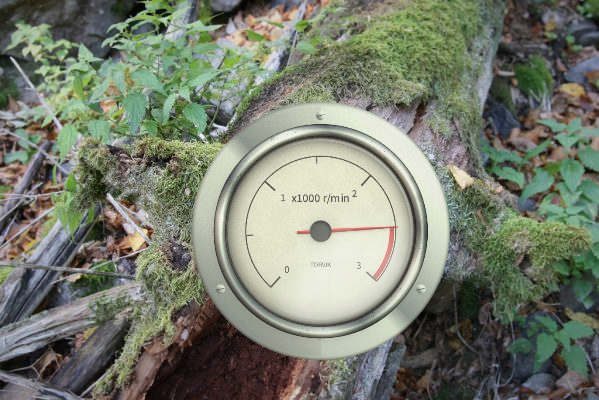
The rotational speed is 2500,rpm
